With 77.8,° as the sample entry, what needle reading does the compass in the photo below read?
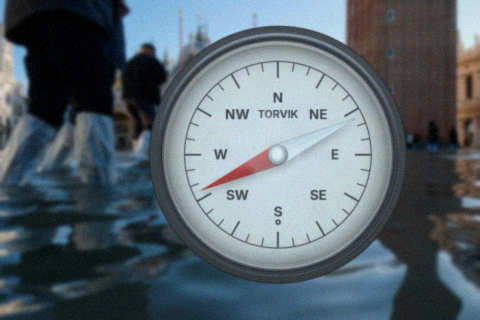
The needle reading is 245,°
